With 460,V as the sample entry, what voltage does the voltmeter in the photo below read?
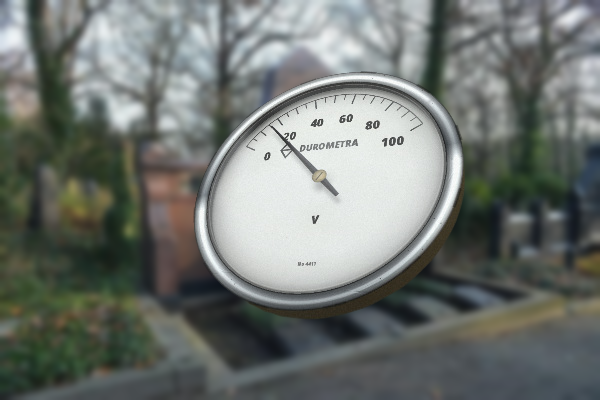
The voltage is 15,V
